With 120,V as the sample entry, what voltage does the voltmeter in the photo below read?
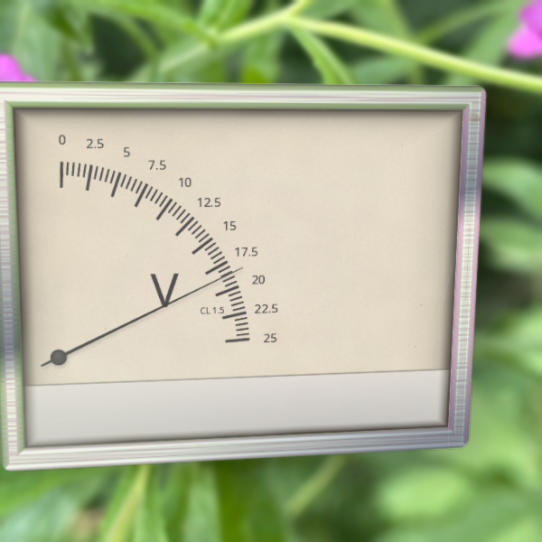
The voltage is 18.5,V
